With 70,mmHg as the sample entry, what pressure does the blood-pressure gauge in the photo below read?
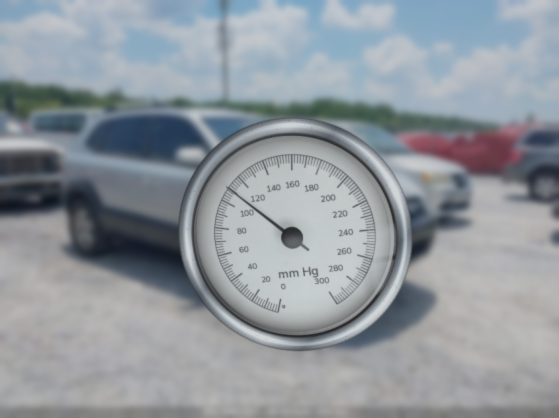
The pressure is 110,mmHg
